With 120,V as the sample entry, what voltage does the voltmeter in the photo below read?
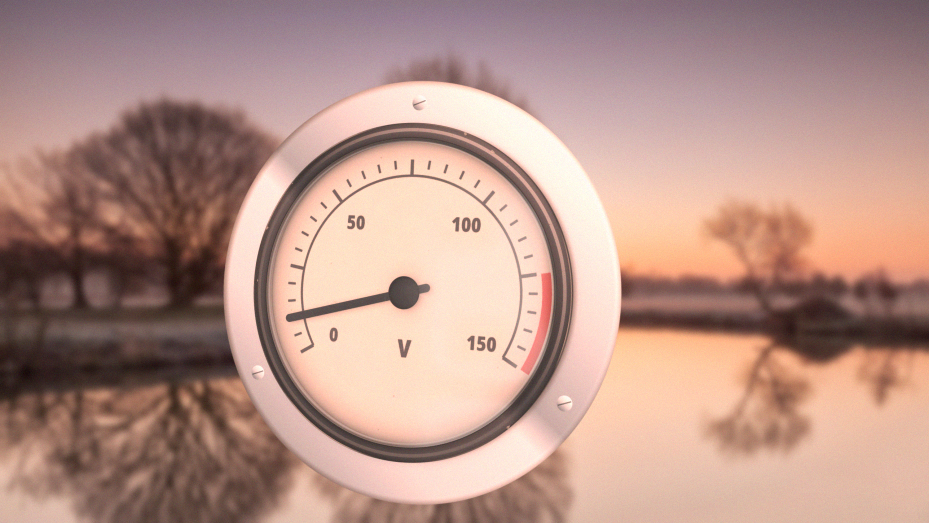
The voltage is 10,V
